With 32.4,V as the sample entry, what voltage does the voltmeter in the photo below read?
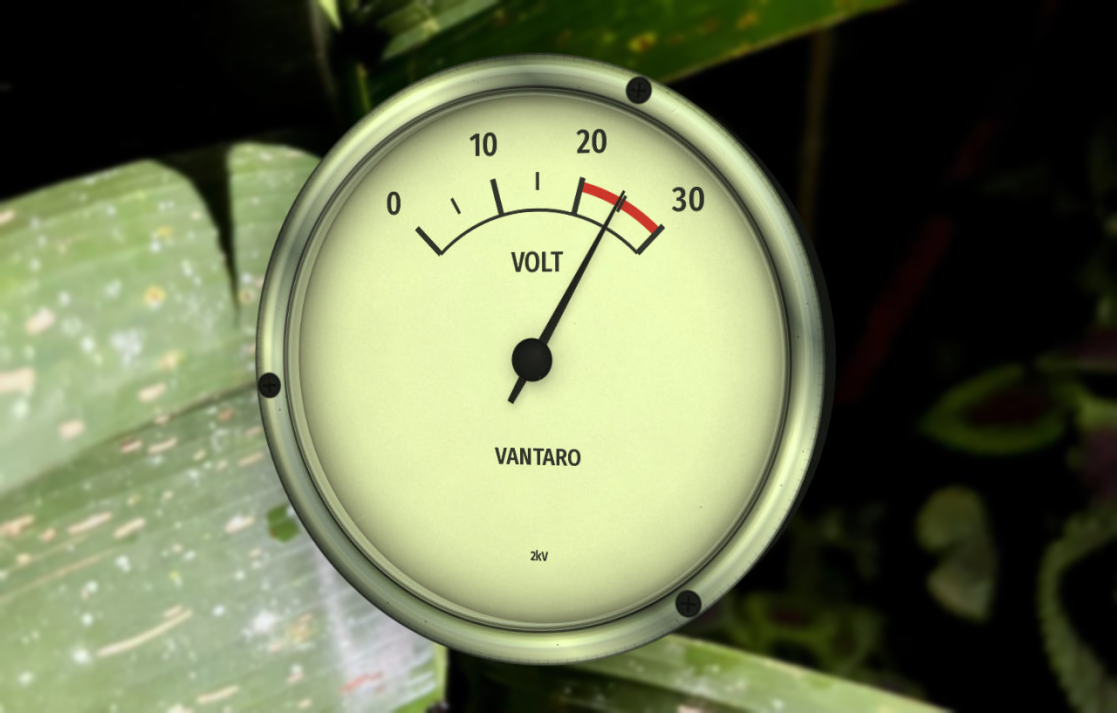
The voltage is 25,V
